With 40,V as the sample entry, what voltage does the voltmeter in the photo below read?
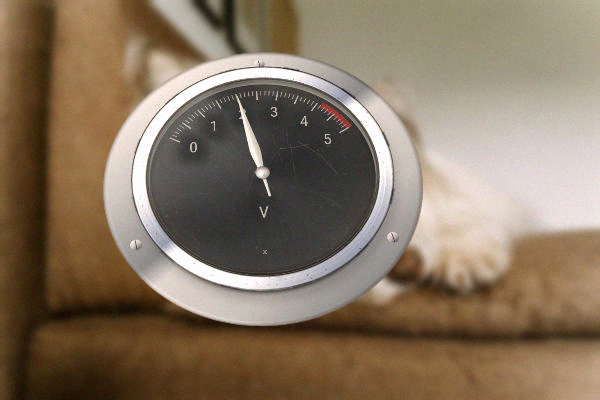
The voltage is 2,V
